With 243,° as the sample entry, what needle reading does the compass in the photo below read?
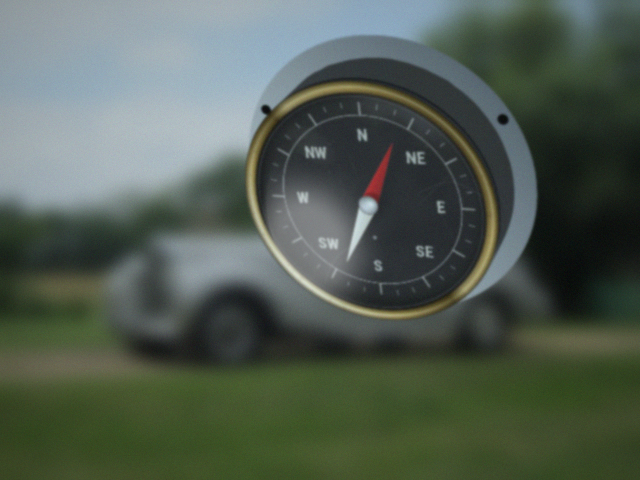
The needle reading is 25,°
